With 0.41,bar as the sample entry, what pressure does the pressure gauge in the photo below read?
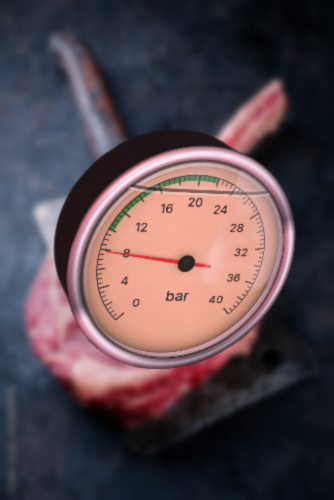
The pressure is 8,bar
